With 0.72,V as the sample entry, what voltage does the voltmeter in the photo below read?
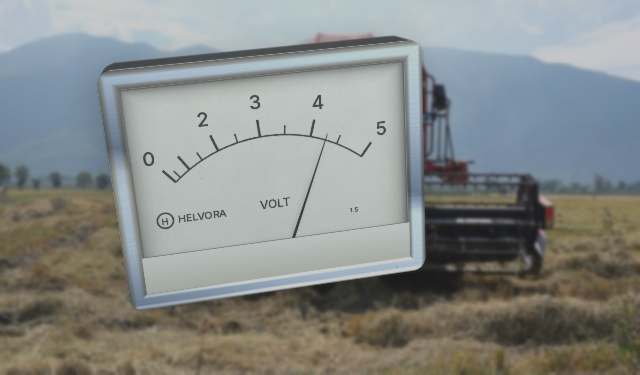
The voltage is 4.25,V
